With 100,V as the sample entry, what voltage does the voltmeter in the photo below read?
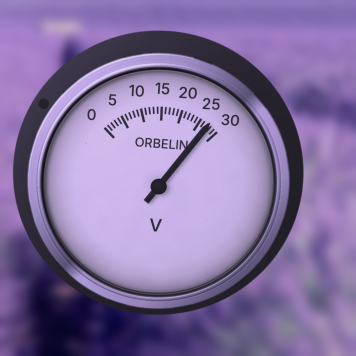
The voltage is 27,V
